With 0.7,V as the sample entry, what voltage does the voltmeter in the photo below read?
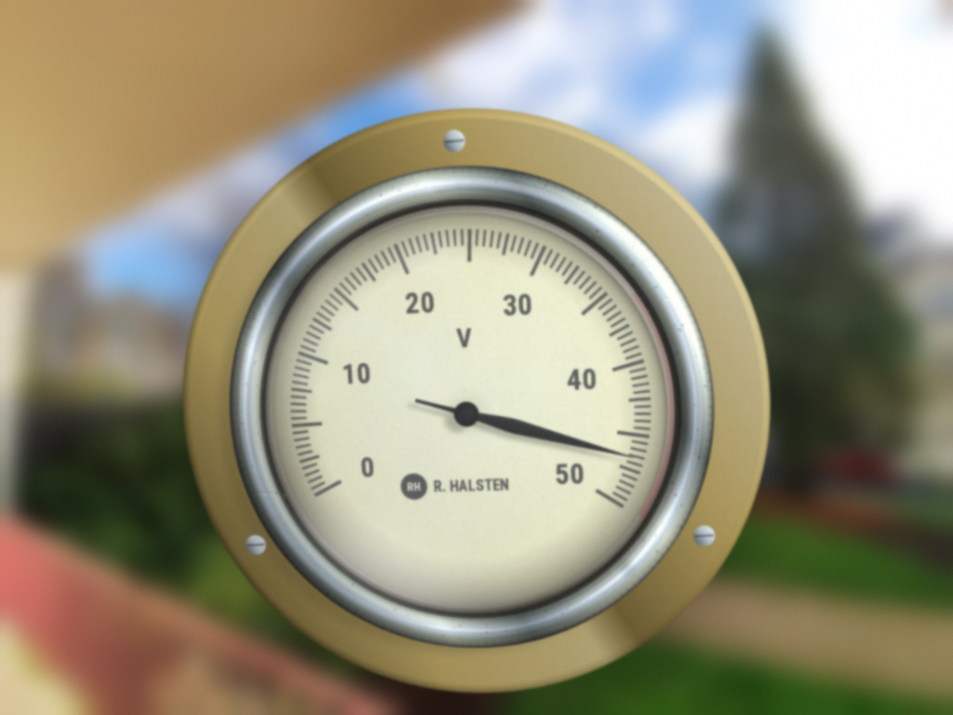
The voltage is 46.5,V
